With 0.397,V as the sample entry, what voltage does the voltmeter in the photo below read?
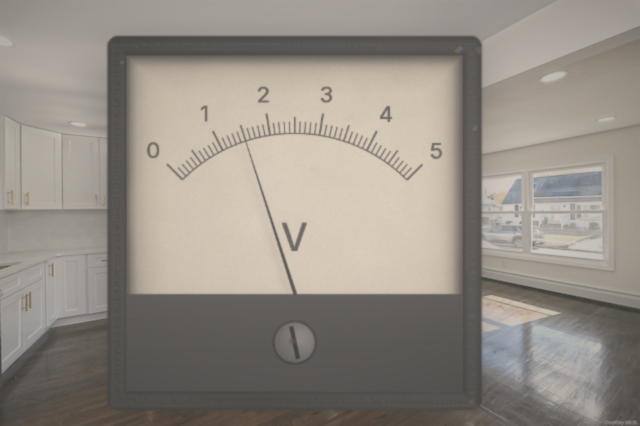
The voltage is 1.5,V
